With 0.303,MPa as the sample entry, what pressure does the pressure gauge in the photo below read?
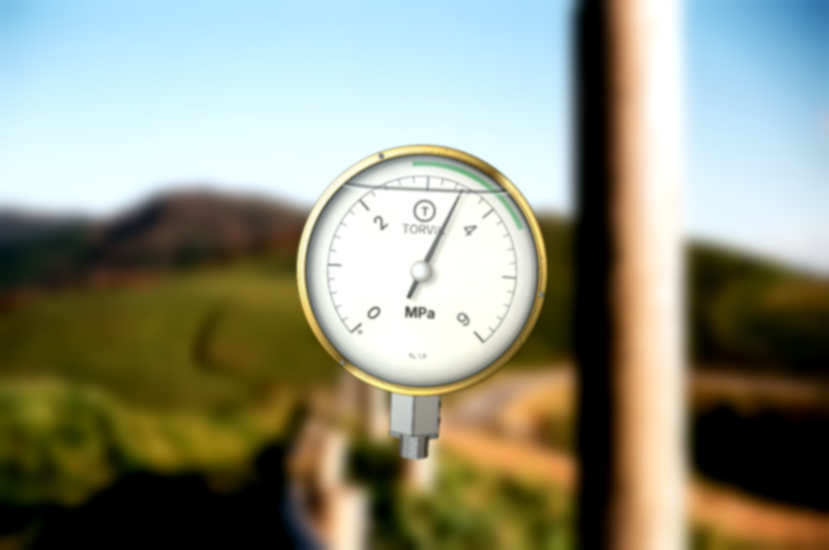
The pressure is 3.5,MPa
